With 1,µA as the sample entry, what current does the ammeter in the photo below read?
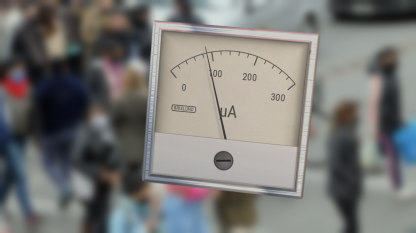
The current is 90,µA
